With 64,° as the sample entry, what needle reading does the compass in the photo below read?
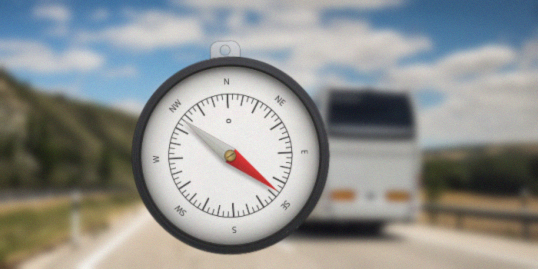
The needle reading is 130,°
